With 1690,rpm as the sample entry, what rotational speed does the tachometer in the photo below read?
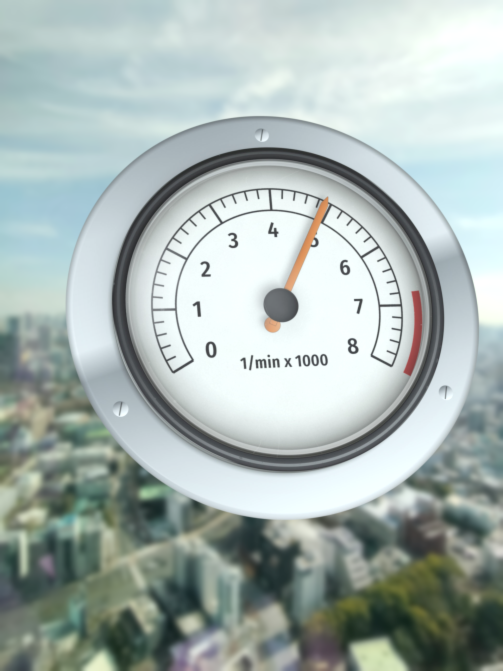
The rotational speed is 4900,rpm
